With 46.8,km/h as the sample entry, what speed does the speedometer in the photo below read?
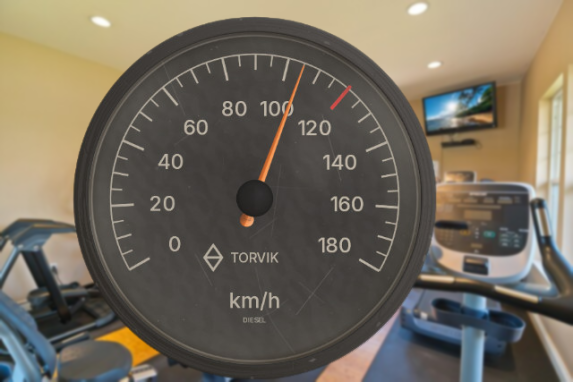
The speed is 105,km/h
